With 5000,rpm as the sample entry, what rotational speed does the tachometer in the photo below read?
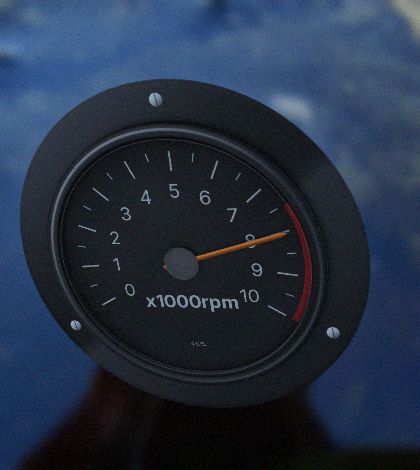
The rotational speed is 8000,rpm
